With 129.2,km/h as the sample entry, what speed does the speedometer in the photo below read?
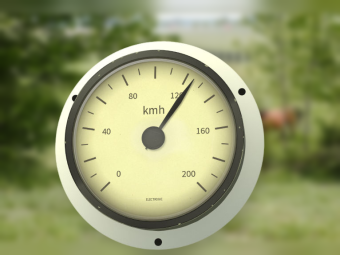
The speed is 125,km/h
